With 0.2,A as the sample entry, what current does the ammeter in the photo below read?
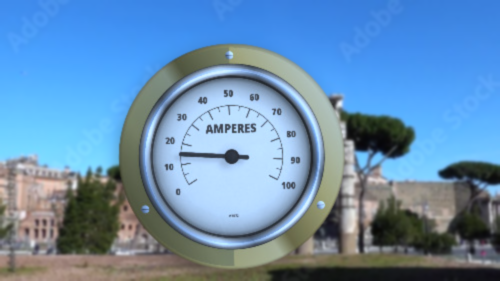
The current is 15,A
